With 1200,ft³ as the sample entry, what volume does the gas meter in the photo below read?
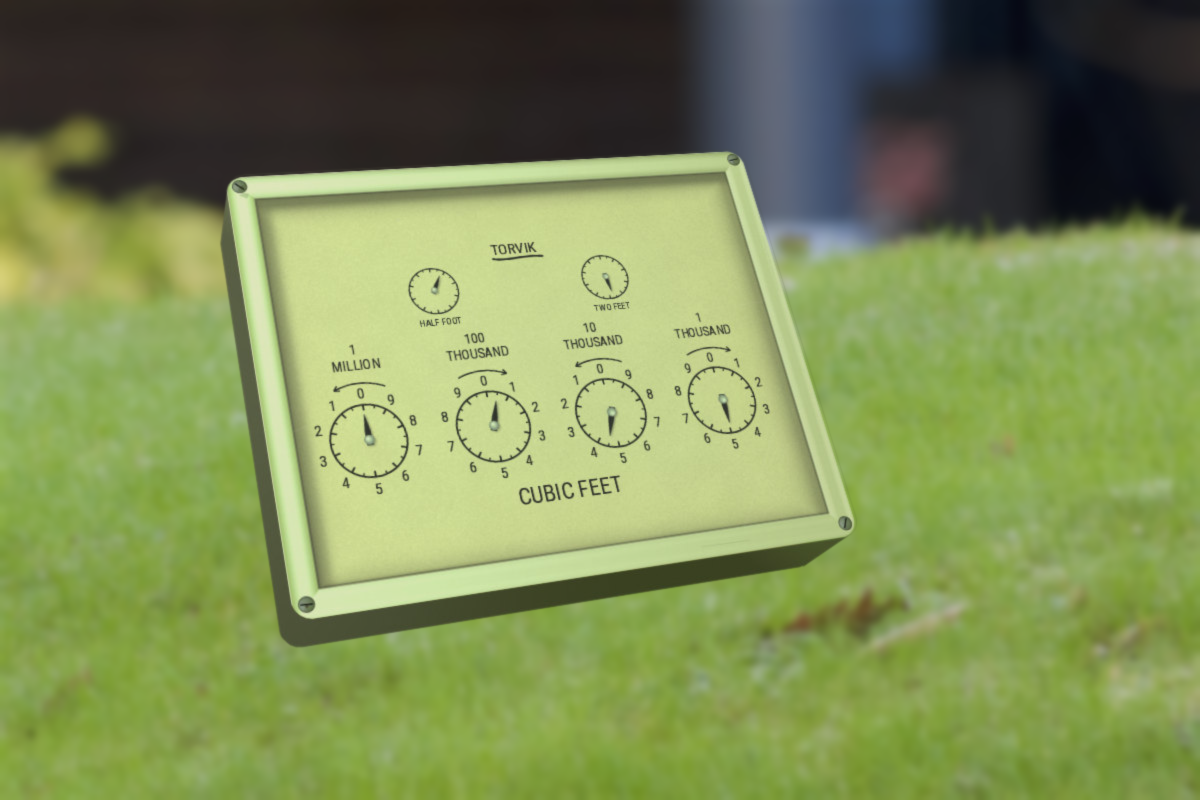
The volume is 4500,ft³
